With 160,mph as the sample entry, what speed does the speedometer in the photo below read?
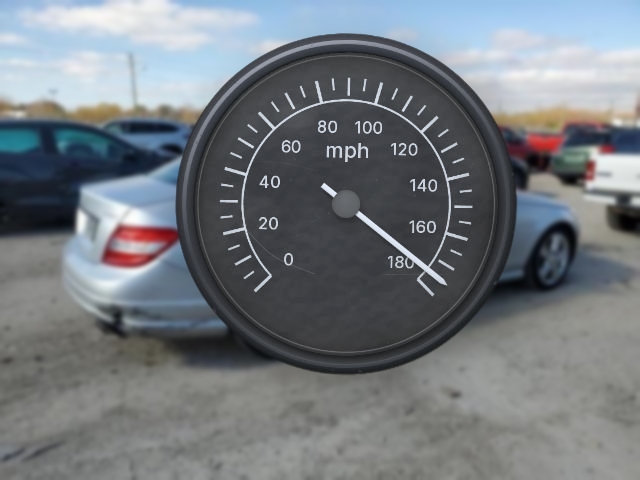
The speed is 175,mph
